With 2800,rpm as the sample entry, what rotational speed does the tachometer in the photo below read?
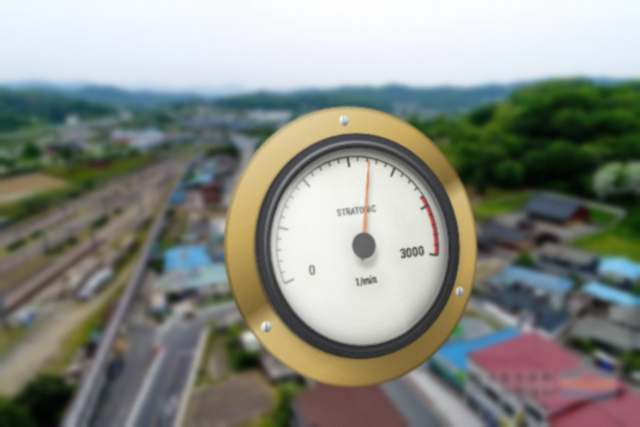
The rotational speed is 1700,rpm
